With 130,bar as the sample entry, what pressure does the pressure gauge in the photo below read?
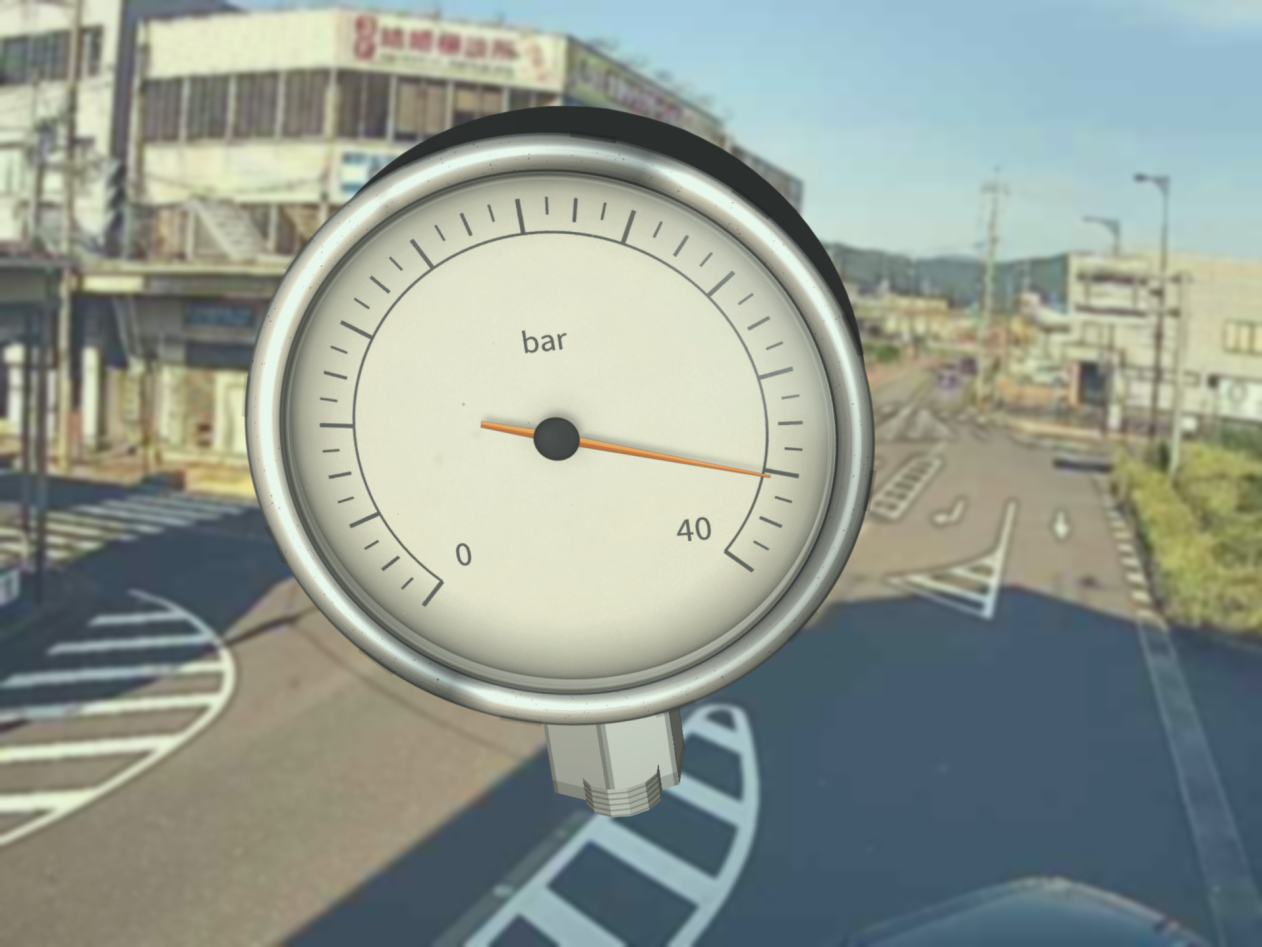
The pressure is 36,bar
